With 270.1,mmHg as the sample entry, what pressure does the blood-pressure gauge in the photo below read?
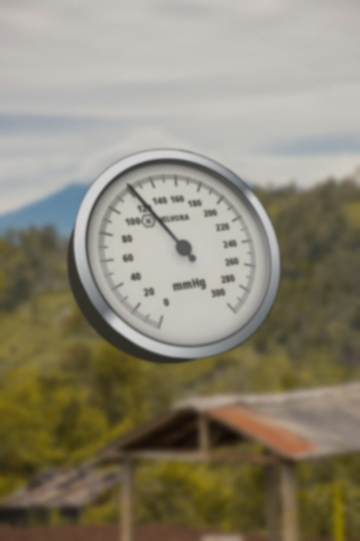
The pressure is 120,mmHg
